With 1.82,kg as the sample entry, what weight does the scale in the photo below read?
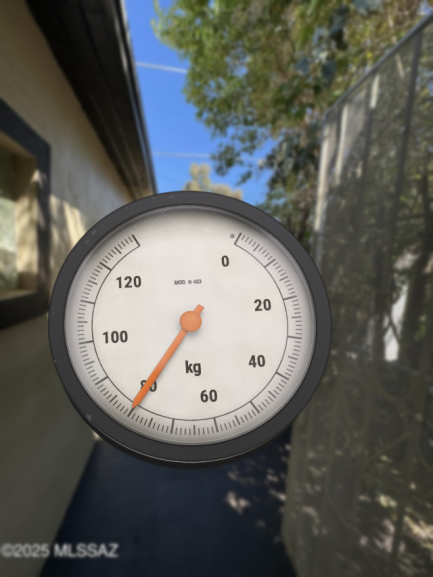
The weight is 80,kg
